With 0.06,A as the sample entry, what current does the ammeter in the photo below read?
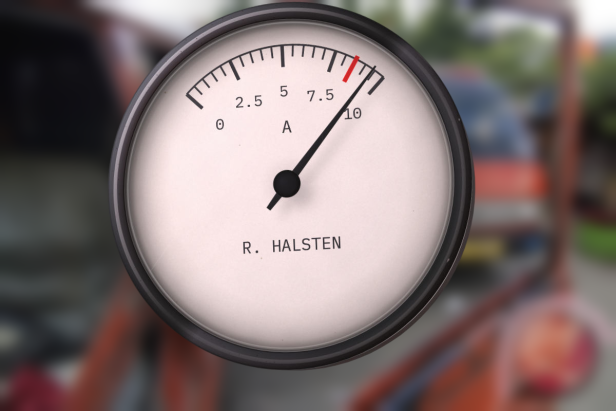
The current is 9.5,A
